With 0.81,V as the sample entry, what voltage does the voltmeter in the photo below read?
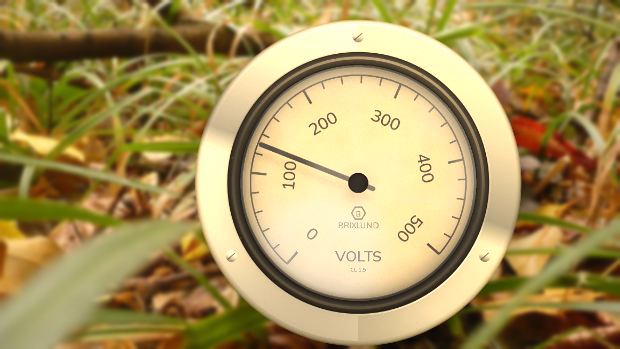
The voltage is 130,V
